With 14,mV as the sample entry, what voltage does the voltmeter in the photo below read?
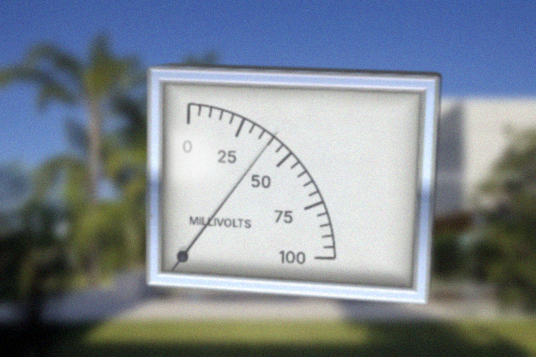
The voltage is 40,mV
